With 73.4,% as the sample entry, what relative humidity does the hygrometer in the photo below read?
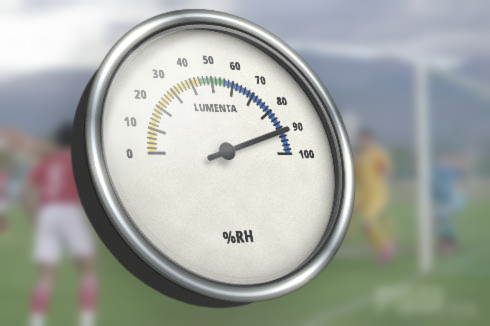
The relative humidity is 90,%
